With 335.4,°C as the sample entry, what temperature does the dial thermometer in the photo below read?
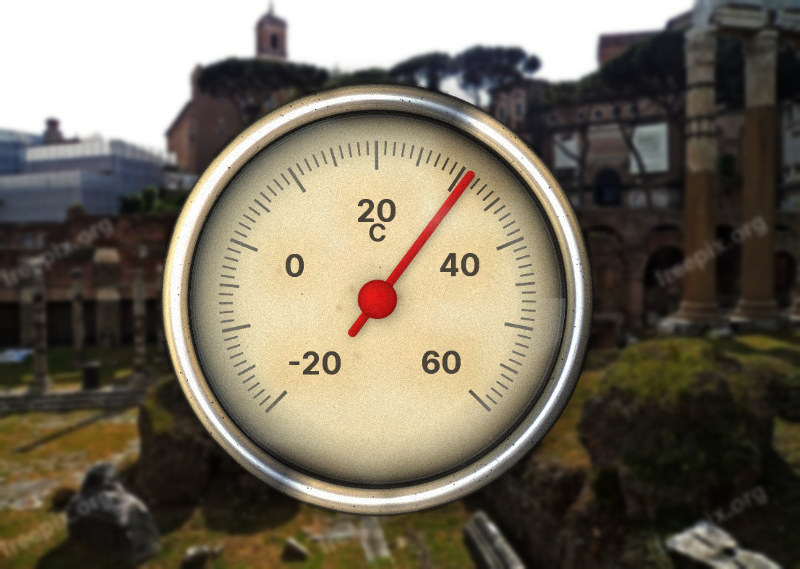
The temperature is 31,°C
